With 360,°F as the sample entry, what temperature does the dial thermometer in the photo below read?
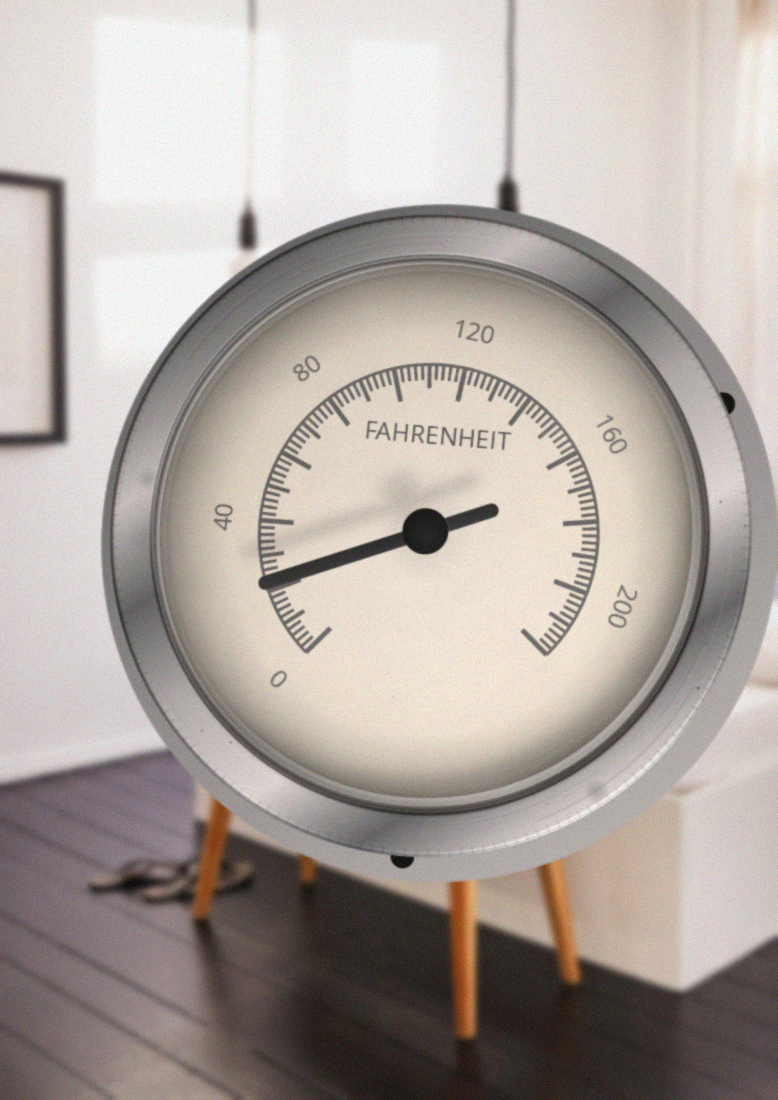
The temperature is 22,°F
